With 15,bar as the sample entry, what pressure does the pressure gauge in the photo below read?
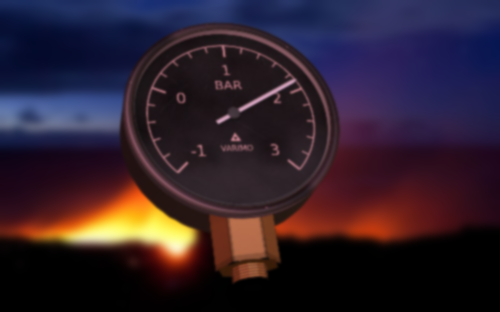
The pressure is 1.9,bar
